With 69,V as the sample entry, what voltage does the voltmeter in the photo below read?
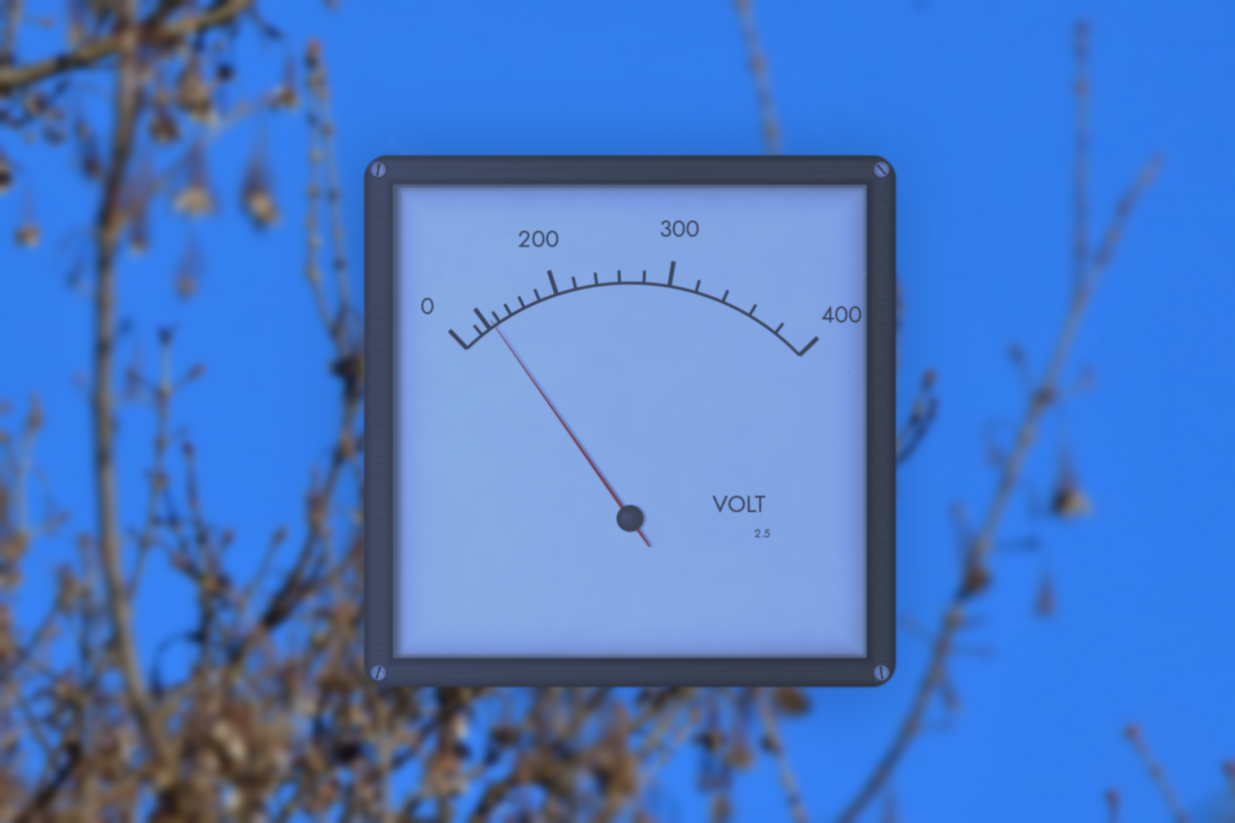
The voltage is 110,V
